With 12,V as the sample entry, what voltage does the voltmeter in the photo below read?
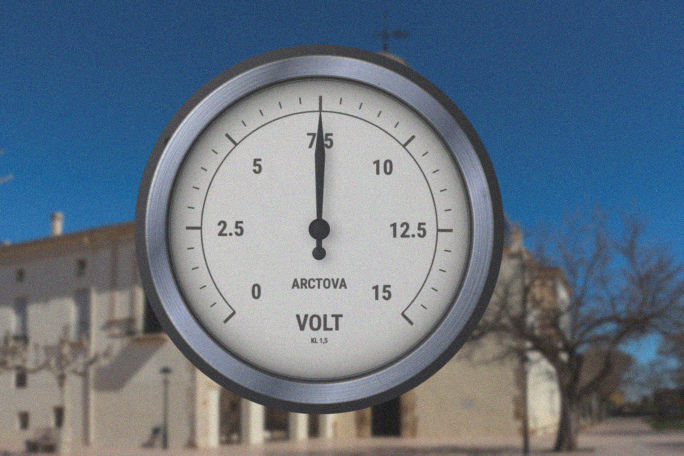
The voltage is 7.5,V
